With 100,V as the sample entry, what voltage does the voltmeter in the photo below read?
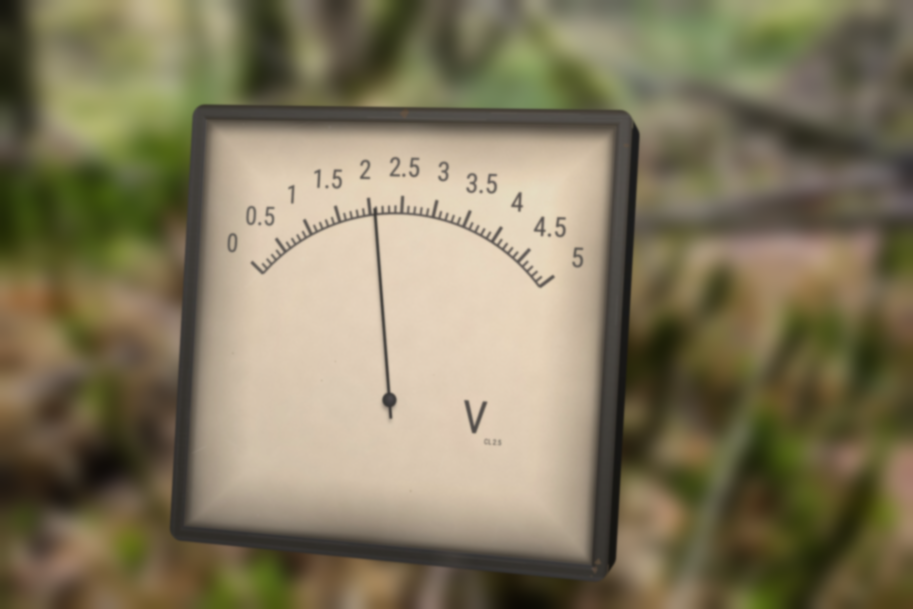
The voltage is 2.1,V
